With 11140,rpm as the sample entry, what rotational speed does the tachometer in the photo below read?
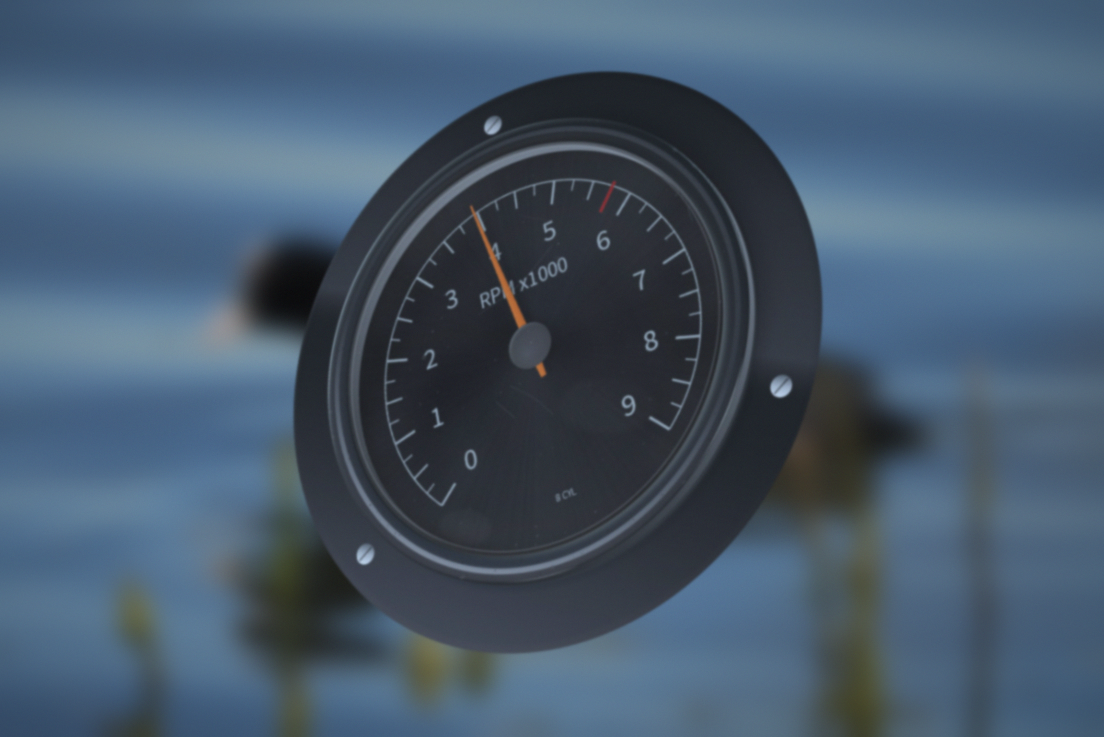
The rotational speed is 4000,rpm
